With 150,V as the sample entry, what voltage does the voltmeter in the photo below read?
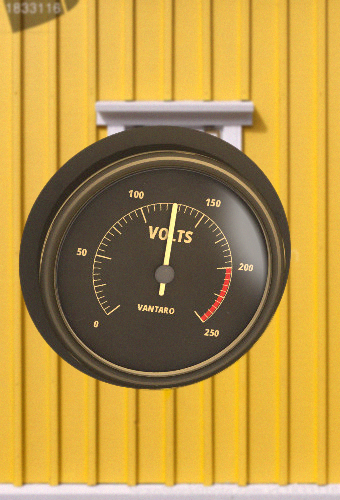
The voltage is 125,V
